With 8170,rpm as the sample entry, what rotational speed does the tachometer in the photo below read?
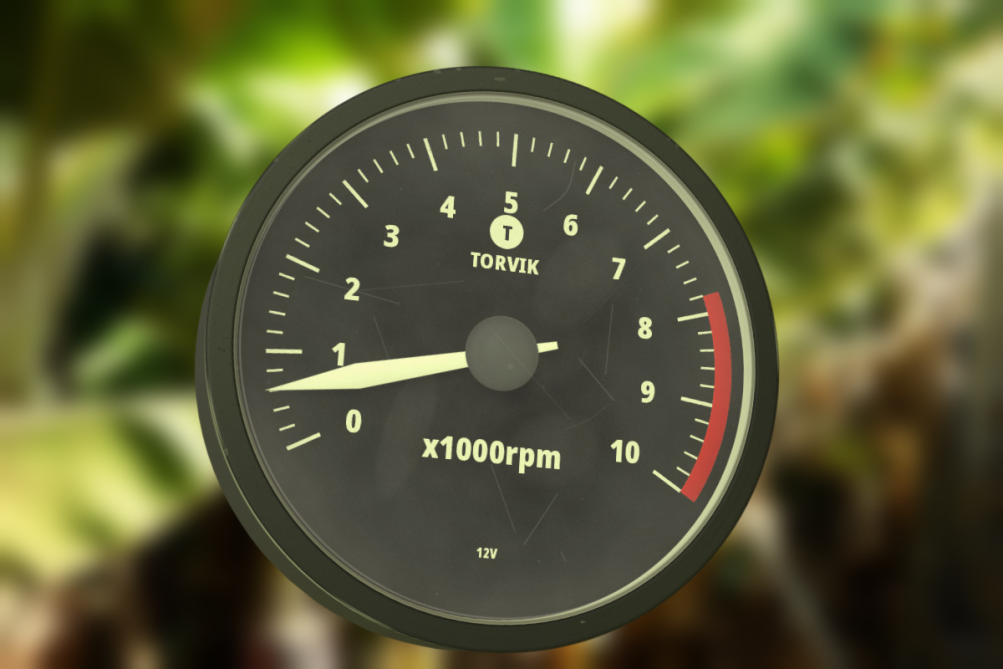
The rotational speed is 600,rpm
